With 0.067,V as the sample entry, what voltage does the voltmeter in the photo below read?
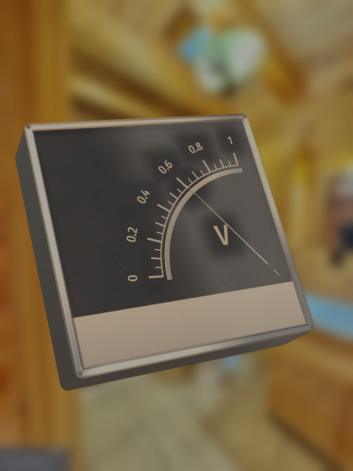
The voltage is 0.6,V
